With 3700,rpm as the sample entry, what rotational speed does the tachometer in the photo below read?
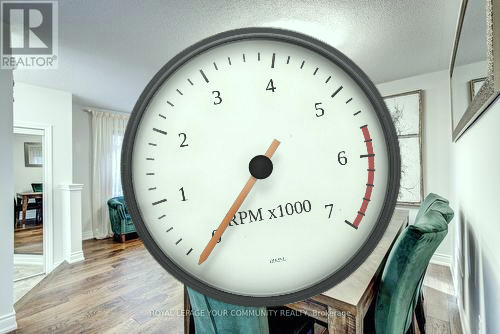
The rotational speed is 0,rpm
